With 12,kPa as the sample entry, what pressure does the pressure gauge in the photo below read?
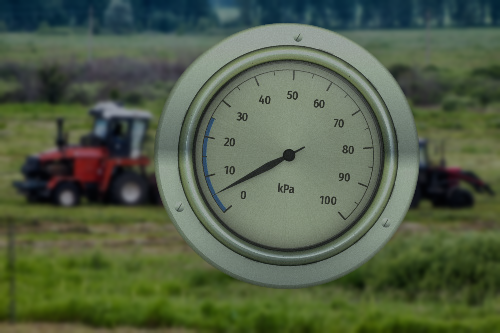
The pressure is 5,kPa
